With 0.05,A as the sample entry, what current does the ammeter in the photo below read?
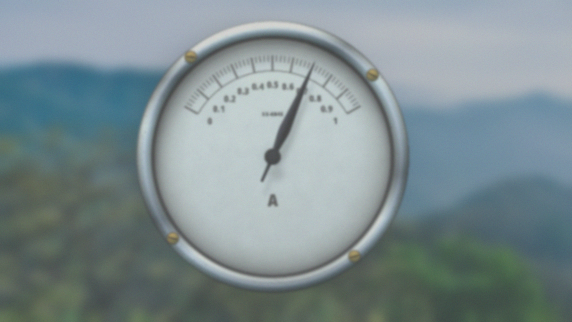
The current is 0.7,A
